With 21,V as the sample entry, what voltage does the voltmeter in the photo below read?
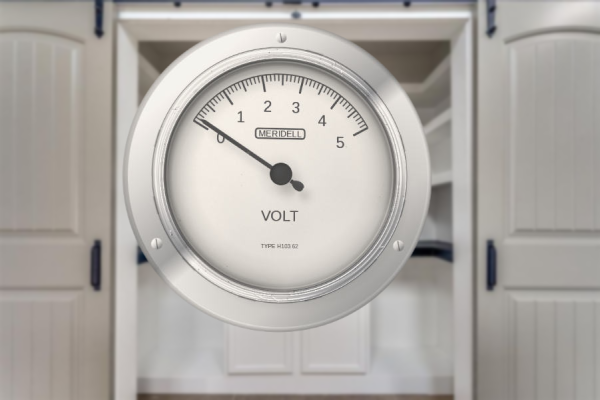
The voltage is 0.1,V
